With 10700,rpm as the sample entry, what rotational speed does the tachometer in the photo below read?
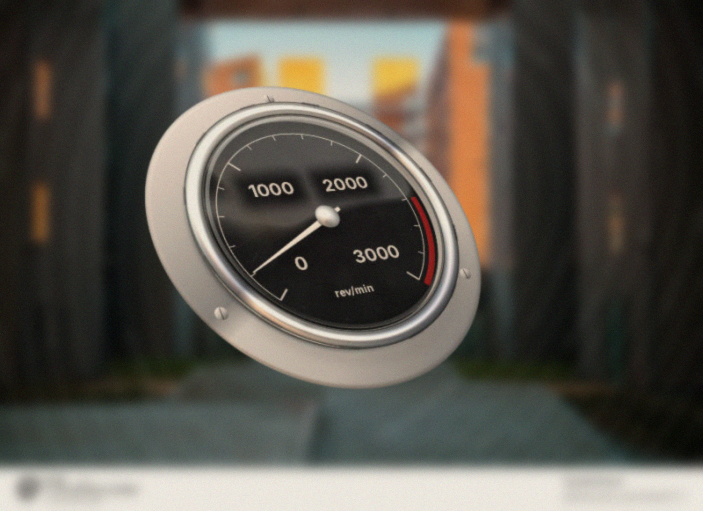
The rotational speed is 200,rpm
